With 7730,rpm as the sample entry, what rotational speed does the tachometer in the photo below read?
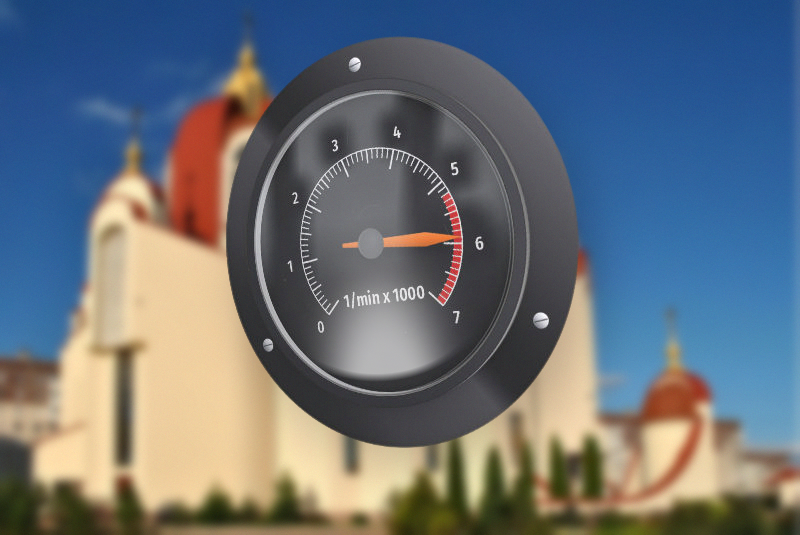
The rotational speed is 5900,rpm
